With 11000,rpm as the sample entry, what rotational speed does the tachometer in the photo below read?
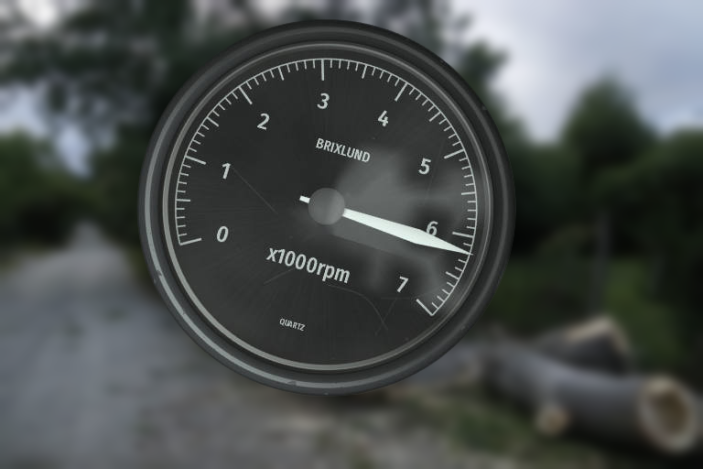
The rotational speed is 6200,rpm
